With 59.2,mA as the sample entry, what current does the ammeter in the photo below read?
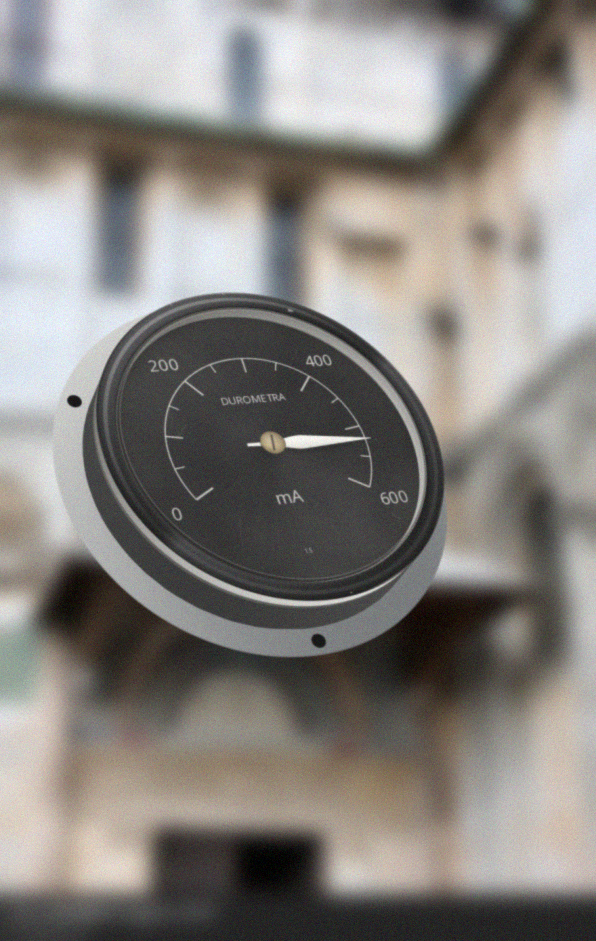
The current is 525,mA
